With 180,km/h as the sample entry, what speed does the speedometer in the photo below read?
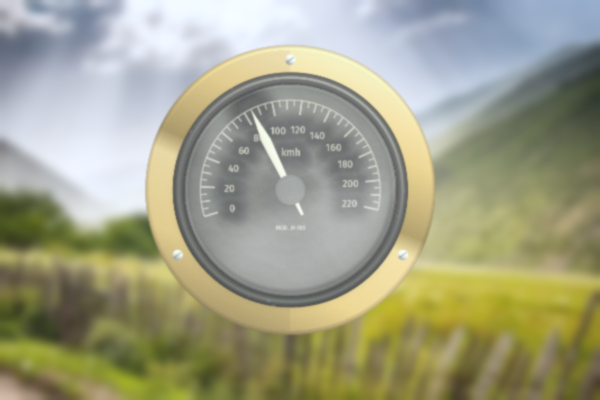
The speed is 85,km/h
